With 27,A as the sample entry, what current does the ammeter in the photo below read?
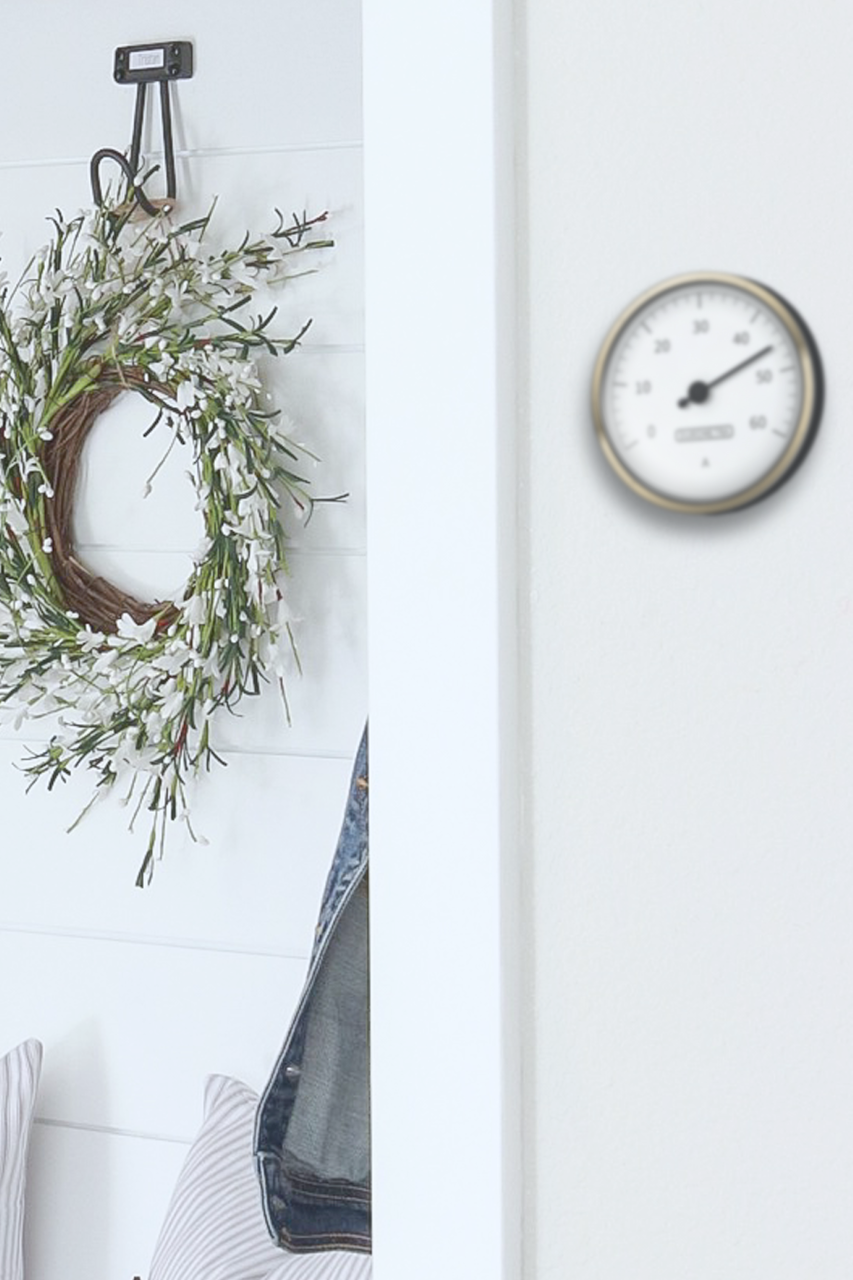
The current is 46,A
